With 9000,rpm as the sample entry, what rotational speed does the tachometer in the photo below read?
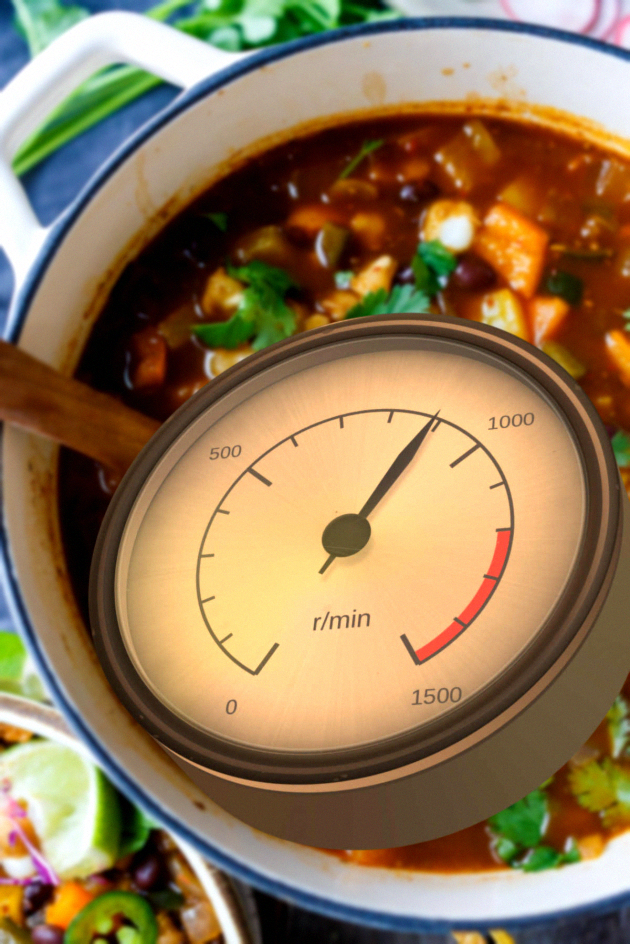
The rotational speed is 900,rpm
